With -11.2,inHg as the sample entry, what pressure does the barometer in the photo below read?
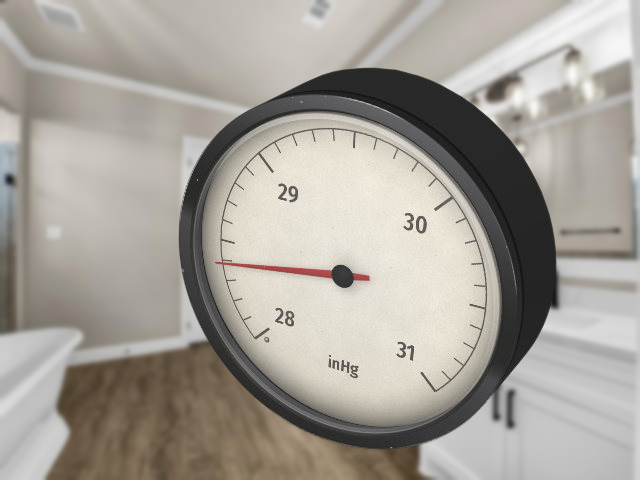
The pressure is 28.4,inHg
